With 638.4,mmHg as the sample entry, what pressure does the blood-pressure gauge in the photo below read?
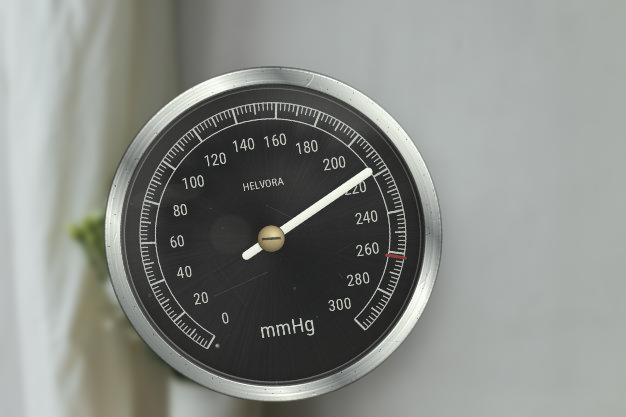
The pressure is 216,mmHg
